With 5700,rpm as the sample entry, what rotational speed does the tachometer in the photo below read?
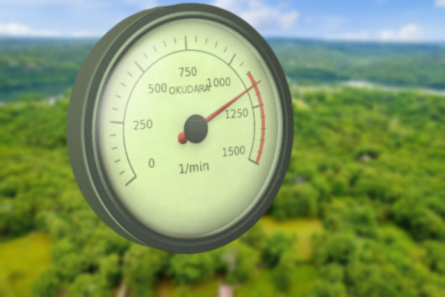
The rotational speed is 1150,rpm
